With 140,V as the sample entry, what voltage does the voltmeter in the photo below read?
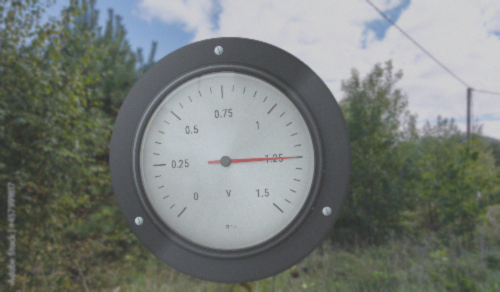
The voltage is 1.25,V
